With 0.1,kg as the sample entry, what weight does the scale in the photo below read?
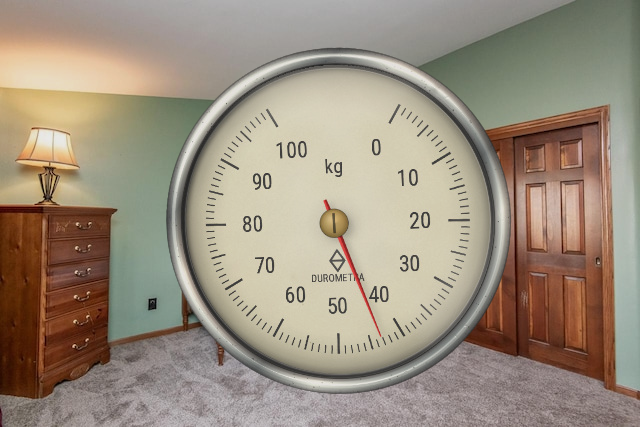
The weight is 43,kg
